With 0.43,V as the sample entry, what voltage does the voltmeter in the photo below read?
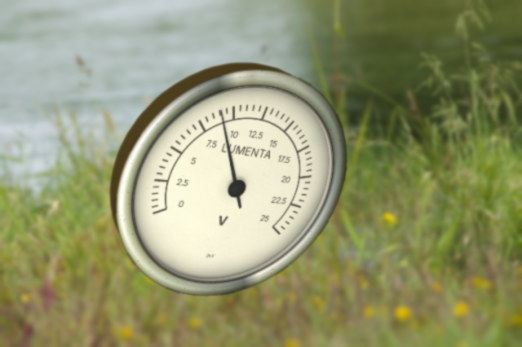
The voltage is 9,V
